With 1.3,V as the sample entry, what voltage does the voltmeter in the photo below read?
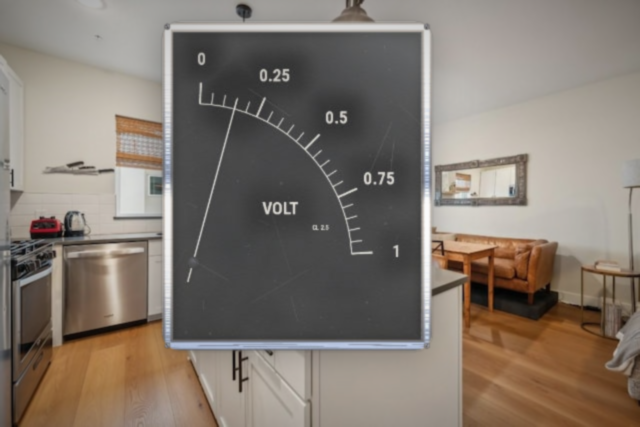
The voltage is 0.15,V
